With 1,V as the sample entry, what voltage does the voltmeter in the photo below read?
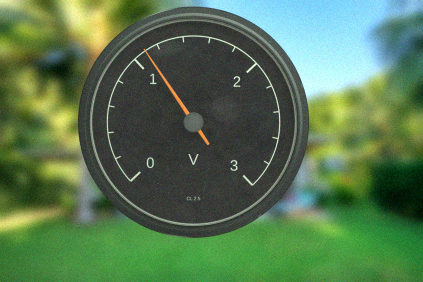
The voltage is 1.1,V
